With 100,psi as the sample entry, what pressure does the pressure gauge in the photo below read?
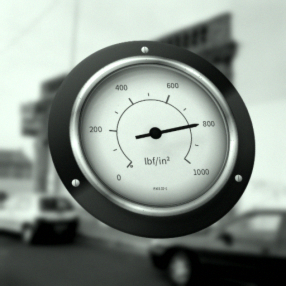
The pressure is 800,psi
